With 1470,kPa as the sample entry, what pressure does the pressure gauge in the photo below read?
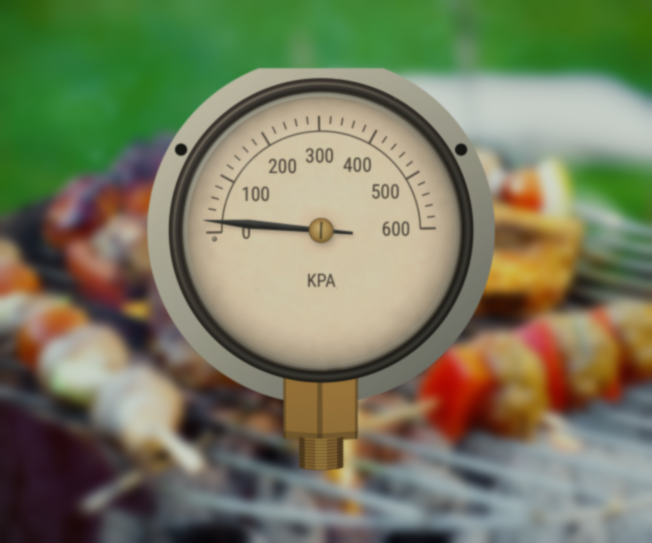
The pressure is 20,kPa
